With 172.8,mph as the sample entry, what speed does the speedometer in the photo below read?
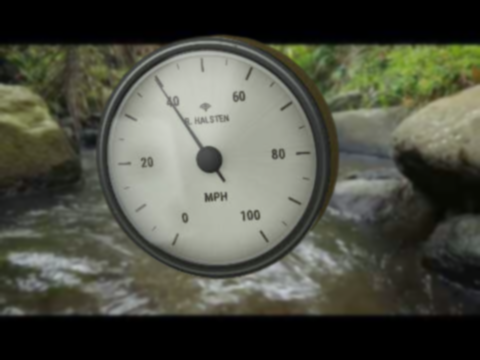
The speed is 40,mph
